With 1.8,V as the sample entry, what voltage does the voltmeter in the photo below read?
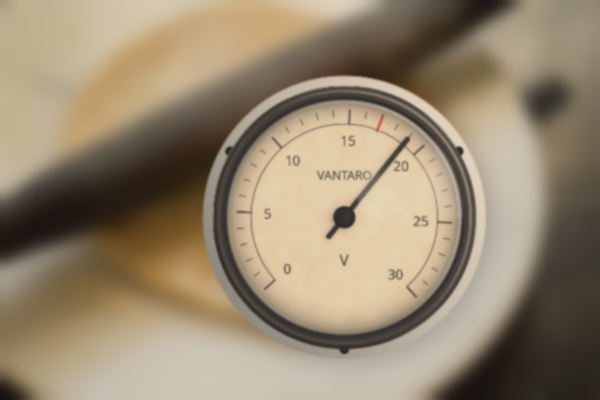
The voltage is 19,V
